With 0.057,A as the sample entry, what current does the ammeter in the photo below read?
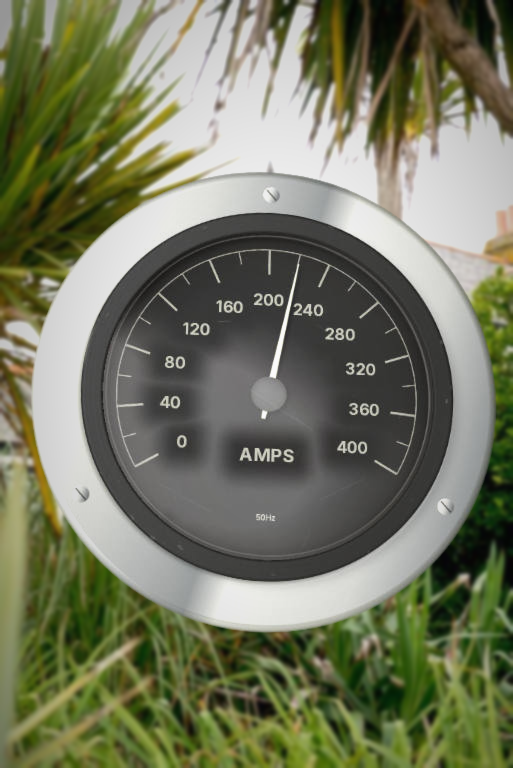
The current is 220,A
